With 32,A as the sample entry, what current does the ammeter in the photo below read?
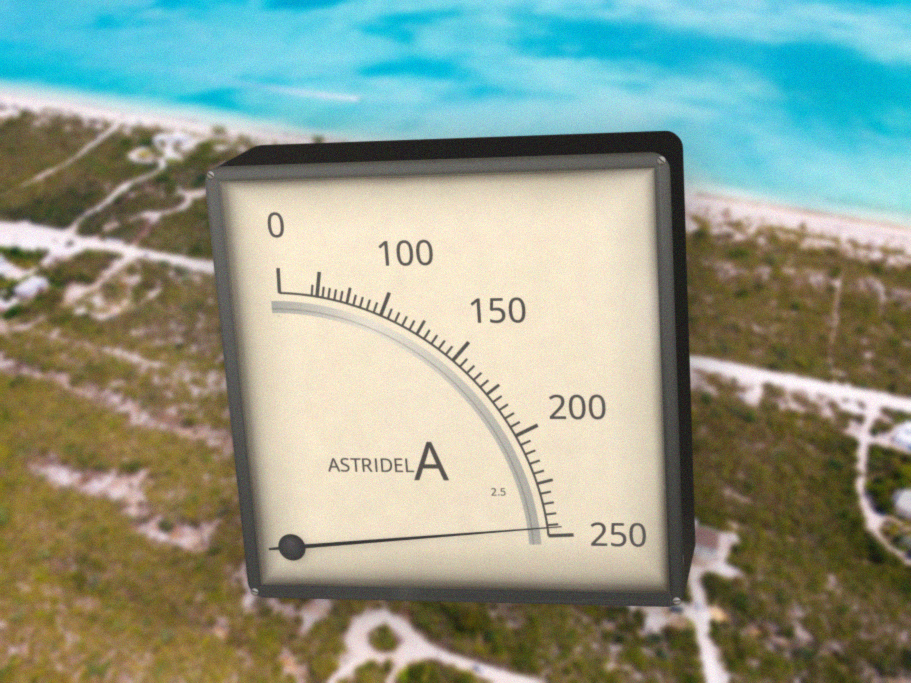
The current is 245,A
